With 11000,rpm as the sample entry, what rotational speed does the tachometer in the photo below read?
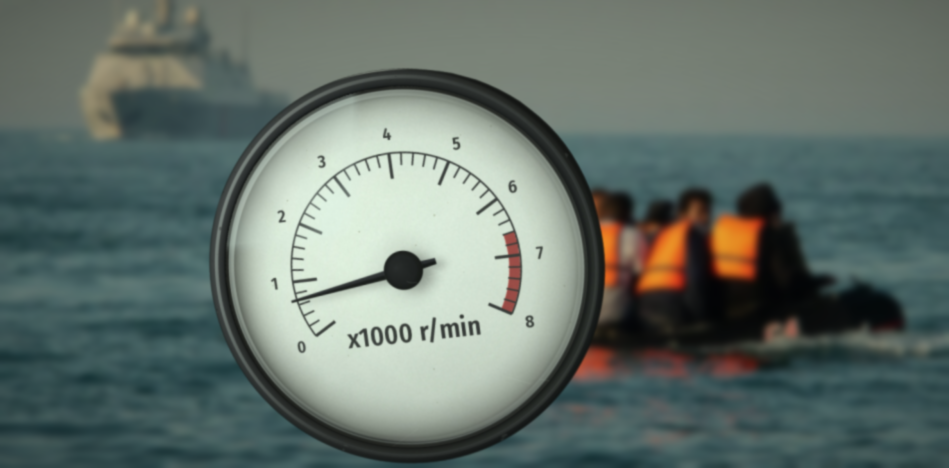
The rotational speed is 700,rpm
